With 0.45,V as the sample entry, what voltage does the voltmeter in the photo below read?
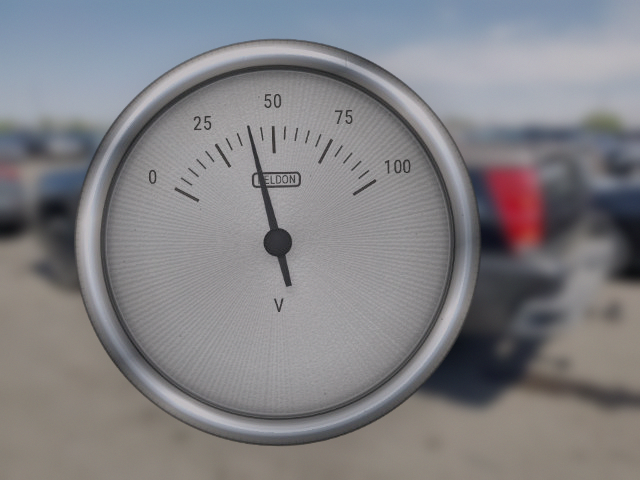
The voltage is 40,V
